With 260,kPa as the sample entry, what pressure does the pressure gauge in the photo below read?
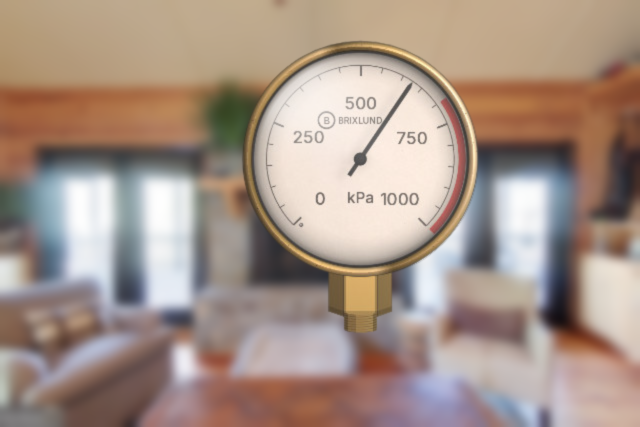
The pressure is 625,kPa
